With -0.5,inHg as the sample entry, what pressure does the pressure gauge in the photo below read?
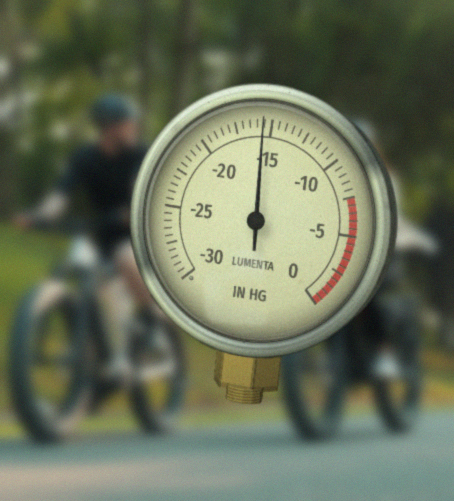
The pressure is -15.5,inHg
